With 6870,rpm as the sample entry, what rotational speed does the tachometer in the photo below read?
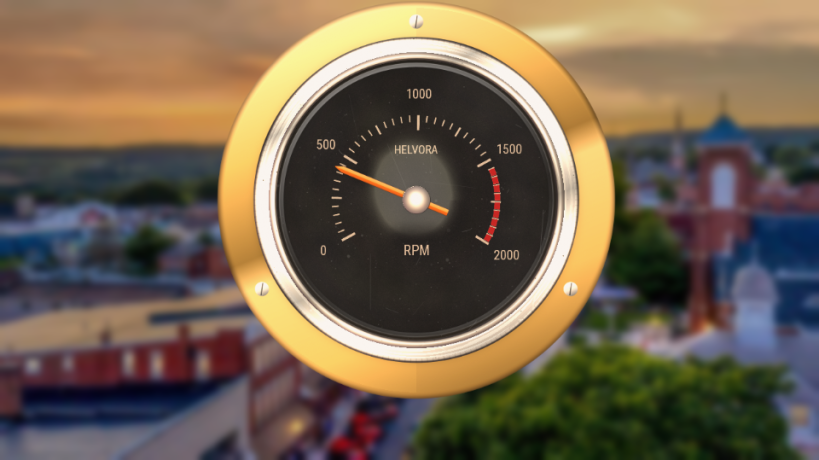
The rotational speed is 425,rpm
